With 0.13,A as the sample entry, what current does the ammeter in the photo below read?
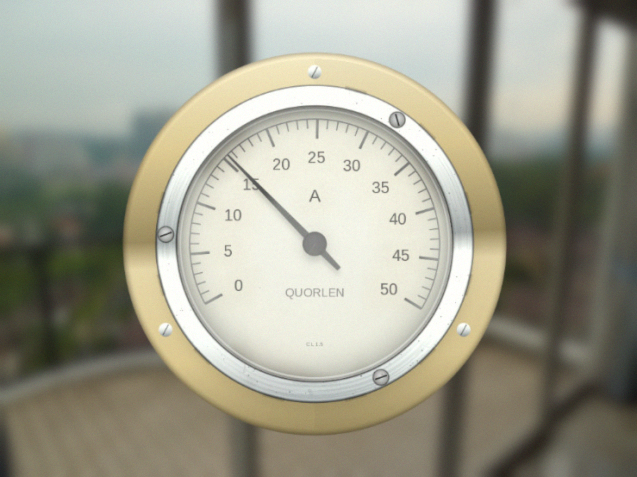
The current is 15.5,A
